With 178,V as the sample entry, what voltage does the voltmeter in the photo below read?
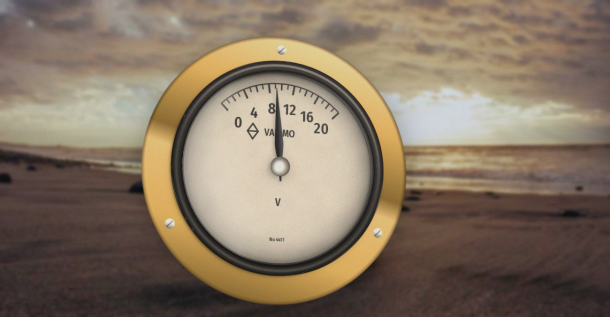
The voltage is 9,V
